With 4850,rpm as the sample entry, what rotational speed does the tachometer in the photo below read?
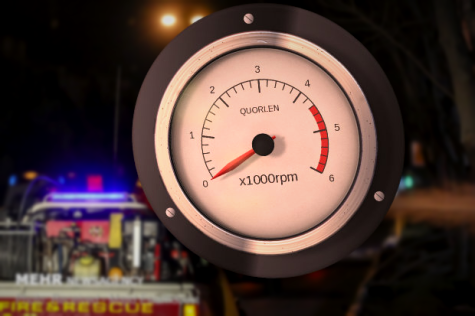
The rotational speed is 0,rpm
